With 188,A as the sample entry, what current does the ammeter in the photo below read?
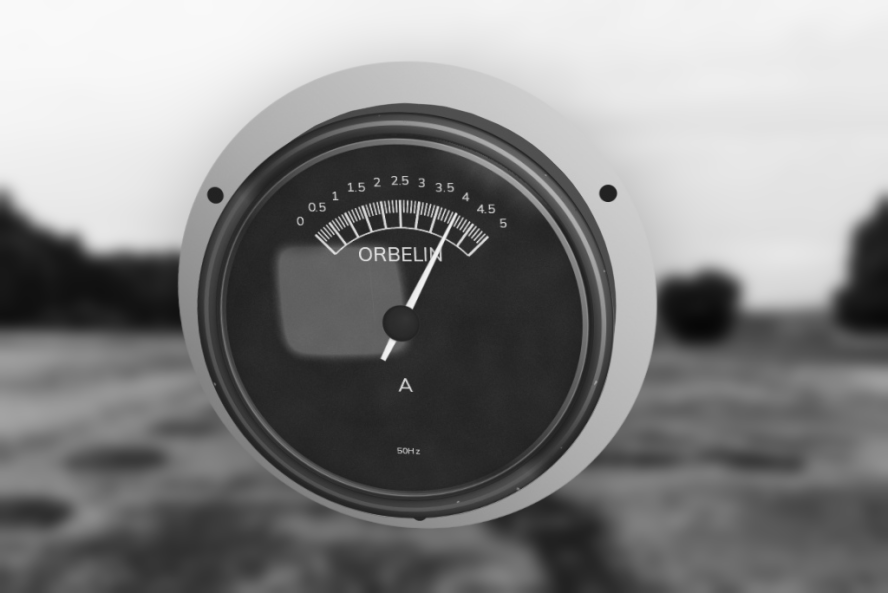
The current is 4,A
